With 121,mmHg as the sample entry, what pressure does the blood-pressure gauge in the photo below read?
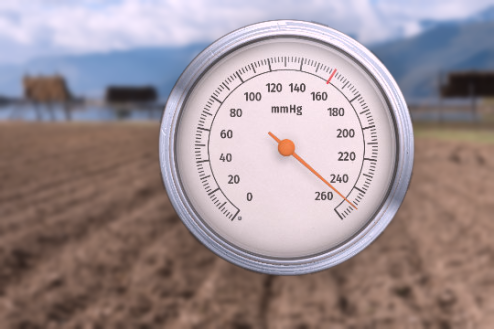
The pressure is 250,mmHg
